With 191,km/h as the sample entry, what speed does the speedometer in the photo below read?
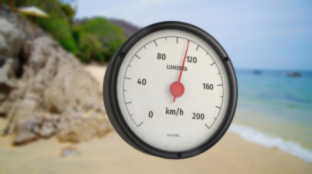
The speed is 110,km/h
